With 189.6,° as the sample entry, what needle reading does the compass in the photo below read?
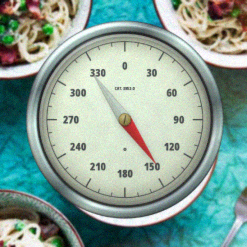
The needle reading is 145,°
